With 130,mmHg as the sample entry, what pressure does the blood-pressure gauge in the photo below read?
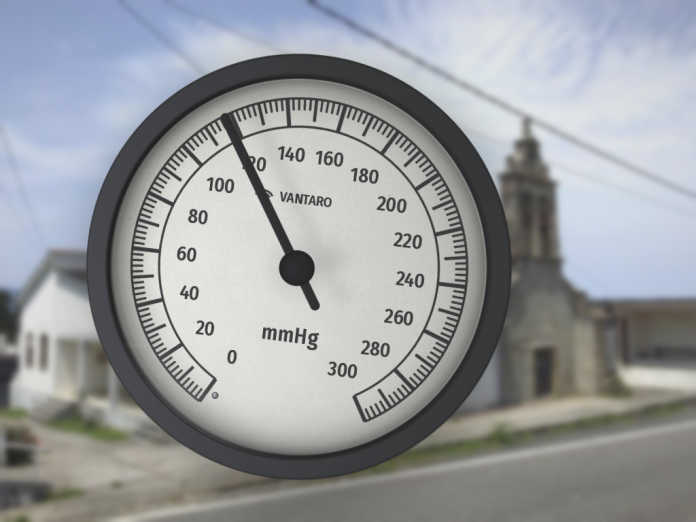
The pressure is 118,mmHg
